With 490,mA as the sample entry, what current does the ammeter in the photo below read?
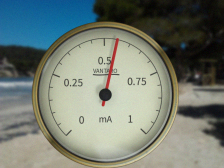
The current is 0.55,mA
